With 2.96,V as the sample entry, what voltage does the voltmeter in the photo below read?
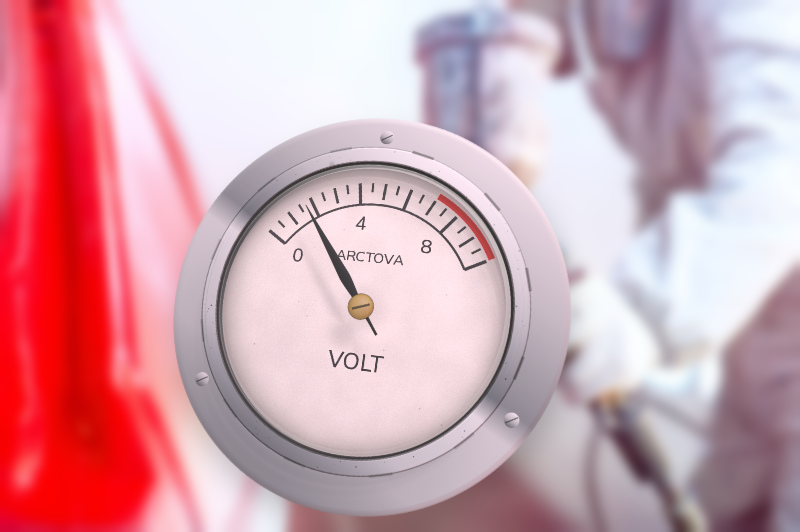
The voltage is 1.75,V
